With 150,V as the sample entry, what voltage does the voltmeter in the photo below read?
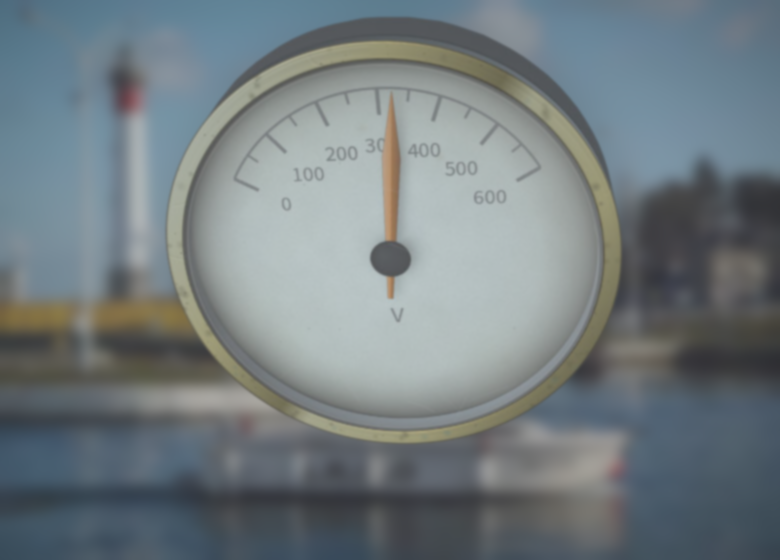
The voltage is 325,V
